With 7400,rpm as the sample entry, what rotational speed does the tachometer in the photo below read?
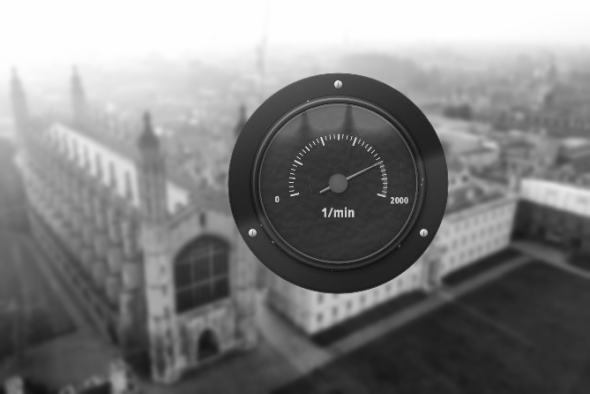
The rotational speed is 1600,rpm
